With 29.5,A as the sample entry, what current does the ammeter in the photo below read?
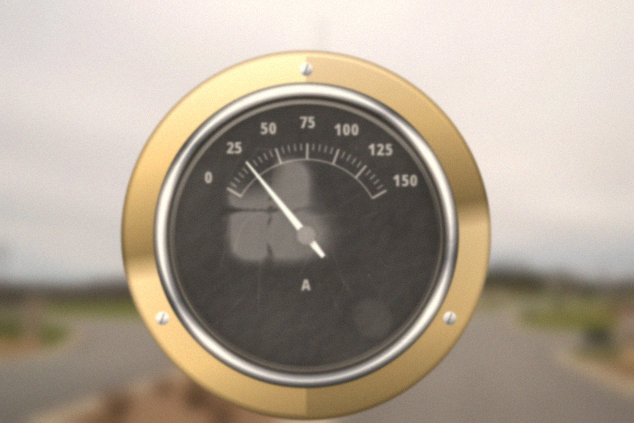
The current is 25,A
